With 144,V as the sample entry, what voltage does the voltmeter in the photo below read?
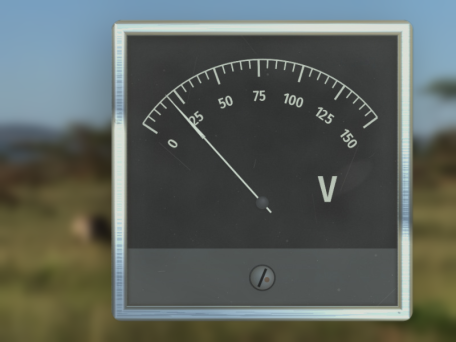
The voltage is 20,V
